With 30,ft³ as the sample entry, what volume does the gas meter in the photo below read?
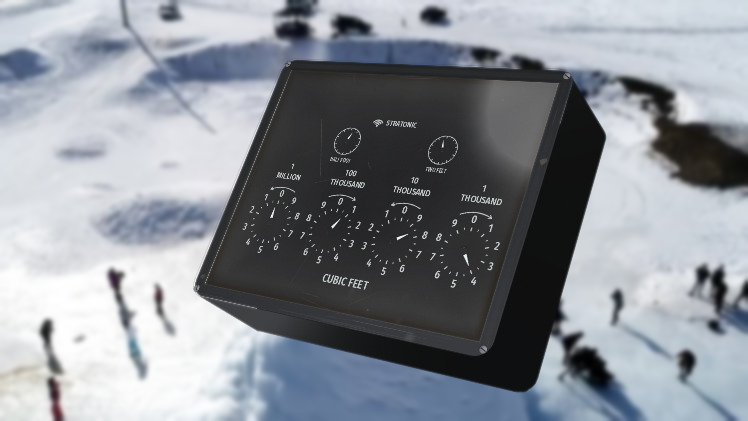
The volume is 8400,ft³
